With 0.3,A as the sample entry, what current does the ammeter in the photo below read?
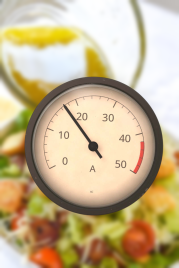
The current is 17,A
